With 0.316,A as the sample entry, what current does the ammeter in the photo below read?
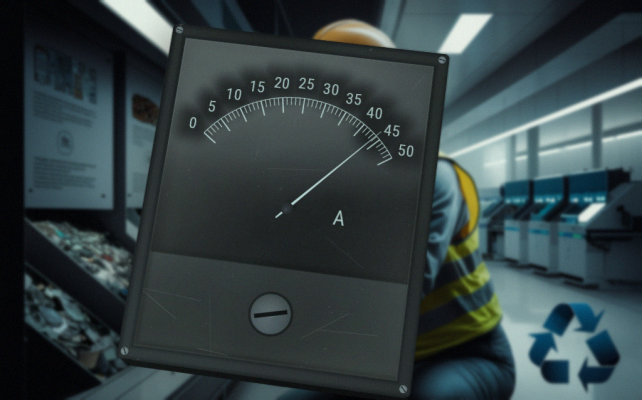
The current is 44,A
